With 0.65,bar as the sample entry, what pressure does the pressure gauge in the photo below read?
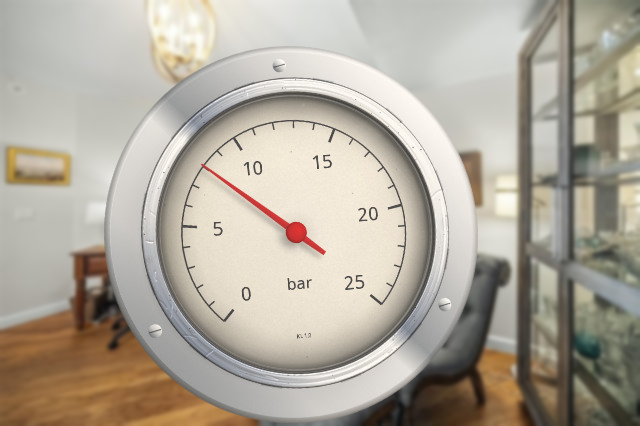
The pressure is 8,bar
